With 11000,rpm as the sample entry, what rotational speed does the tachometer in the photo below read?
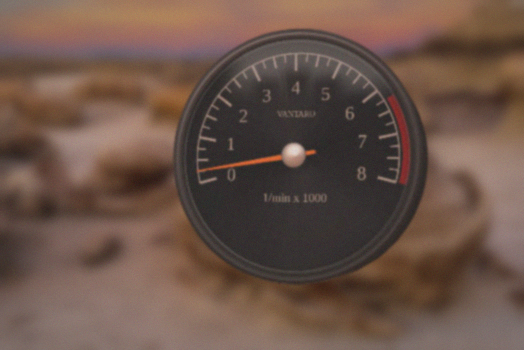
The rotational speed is 250,rpm
